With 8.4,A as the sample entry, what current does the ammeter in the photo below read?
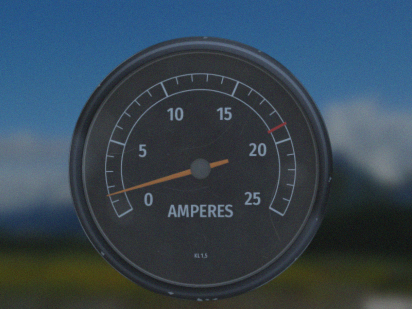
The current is 1.5,A
